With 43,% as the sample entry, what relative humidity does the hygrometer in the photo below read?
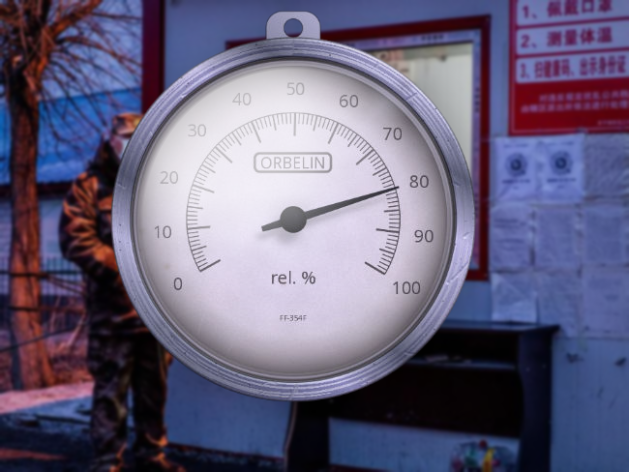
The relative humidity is 80,%
